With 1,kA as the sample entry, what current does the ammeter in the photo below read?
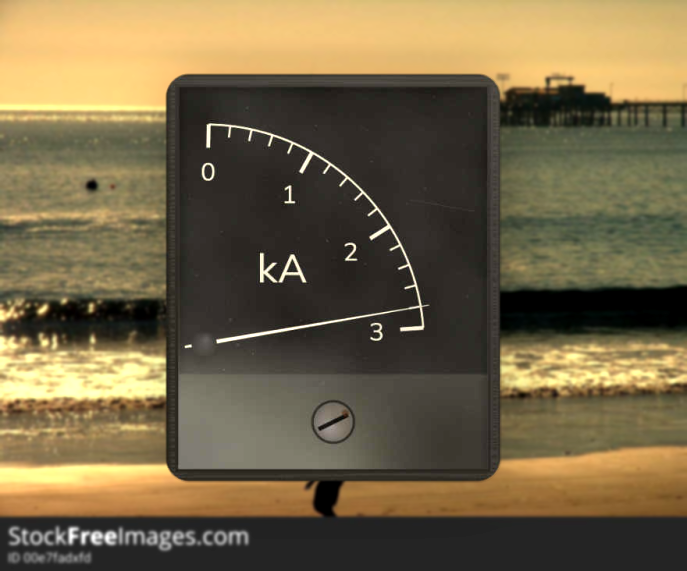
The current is 2.8,kA
